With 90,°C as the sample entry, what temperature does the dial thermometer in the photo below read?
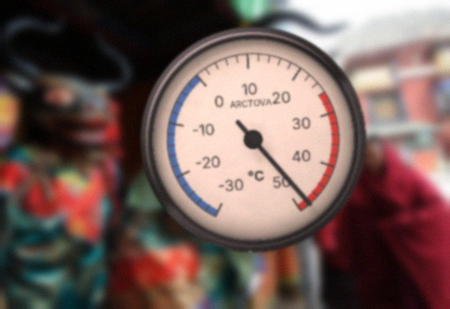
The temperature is 48,°C
